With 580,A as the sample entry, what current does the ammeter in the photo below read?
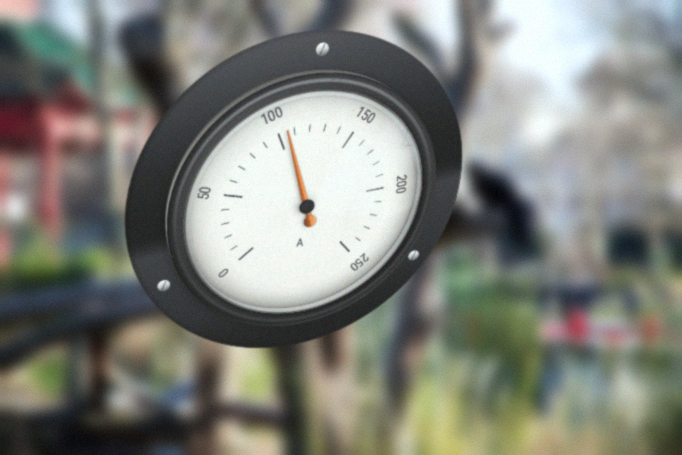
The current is 105,A
